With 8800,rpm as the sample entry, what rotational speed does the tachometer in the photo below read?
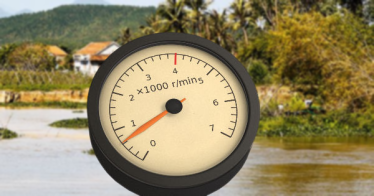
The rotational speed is 600,rpm
